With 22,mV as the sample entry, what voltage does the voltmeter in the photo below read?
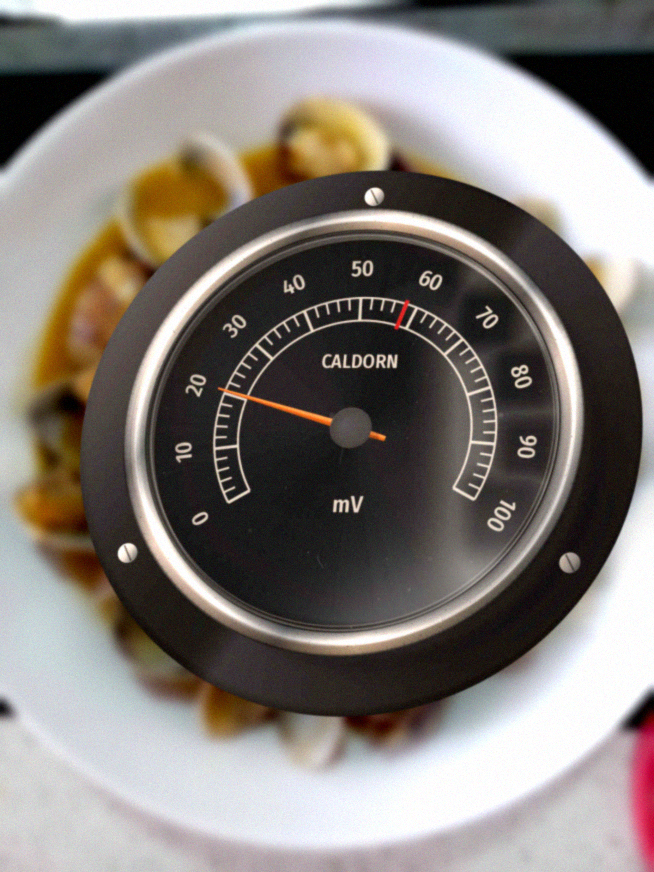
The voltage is 20,mV
